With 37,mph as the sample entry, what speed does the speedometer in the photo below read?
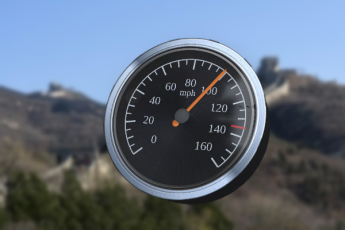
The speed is 100,mph
